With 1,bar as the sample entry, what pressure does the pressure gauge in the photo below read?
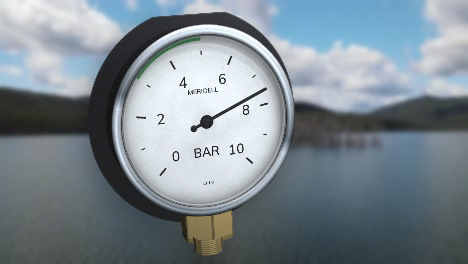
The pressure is 7.5,bar
